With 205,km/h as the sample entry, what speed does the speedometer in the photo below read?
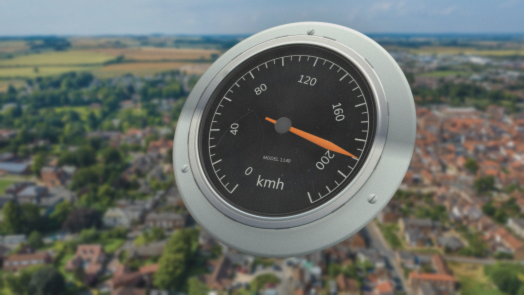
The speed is 190,km/h
